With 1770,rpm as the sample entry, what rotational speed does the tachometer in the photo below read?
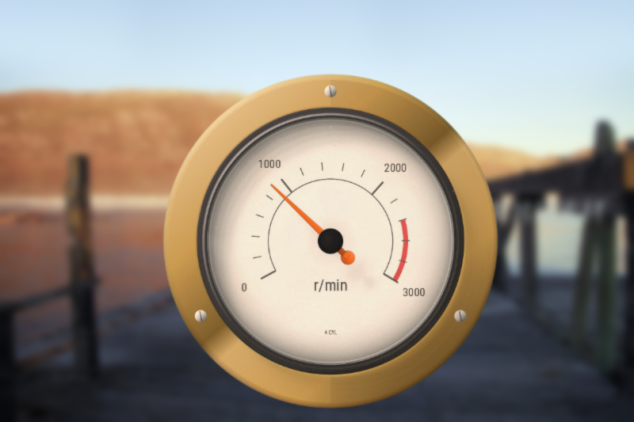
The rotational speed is 900,rpm
